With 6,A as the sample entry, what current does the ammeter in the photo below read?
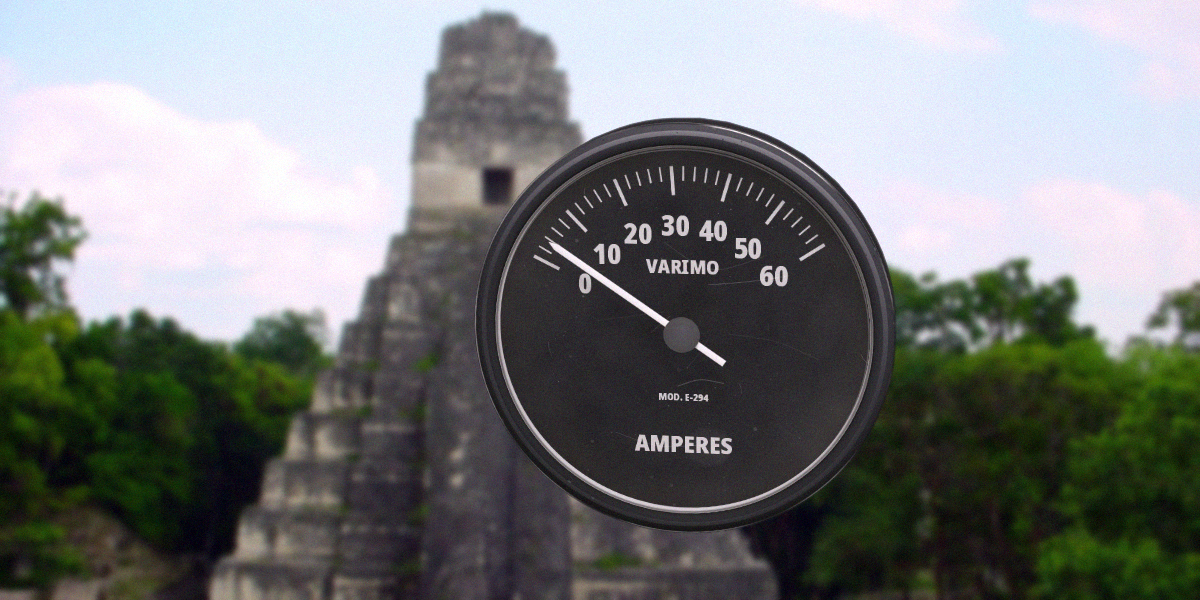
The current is 4,A
